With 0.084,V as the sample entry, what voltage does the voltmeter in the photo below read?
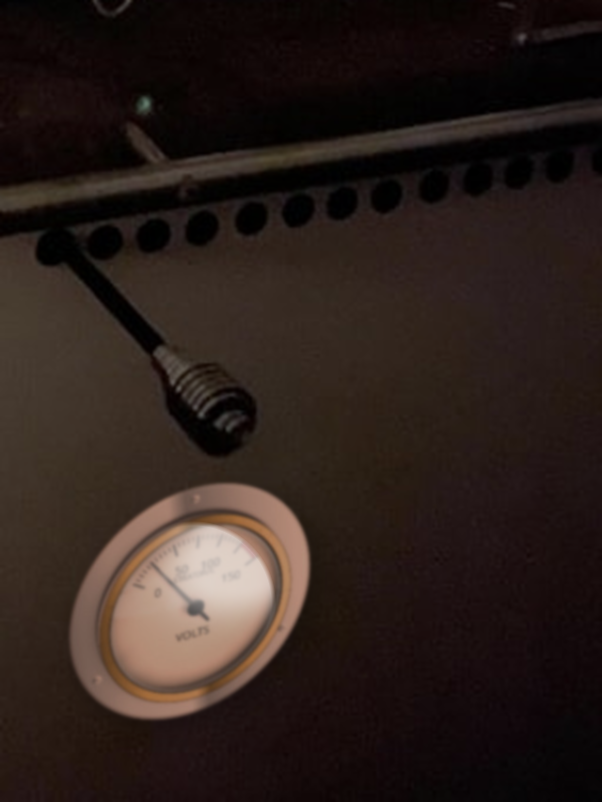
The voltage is 25,V
